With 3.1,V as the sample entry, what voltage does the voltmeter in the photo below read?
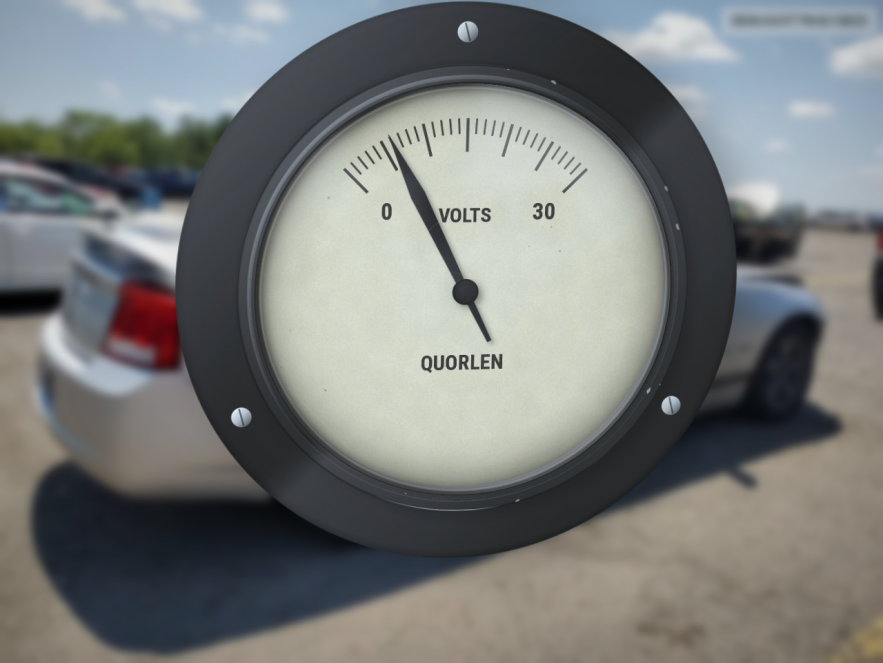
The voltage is 6,V
